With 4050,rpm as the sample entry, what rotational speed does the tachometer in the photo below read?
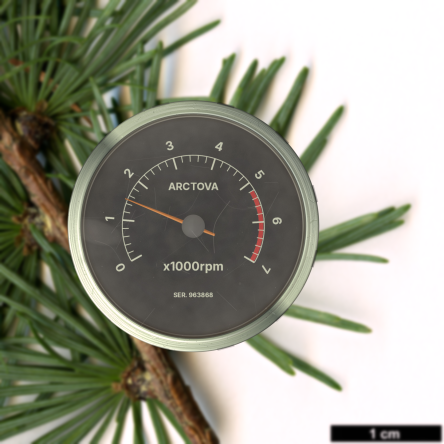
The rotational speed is 1500,rpm
